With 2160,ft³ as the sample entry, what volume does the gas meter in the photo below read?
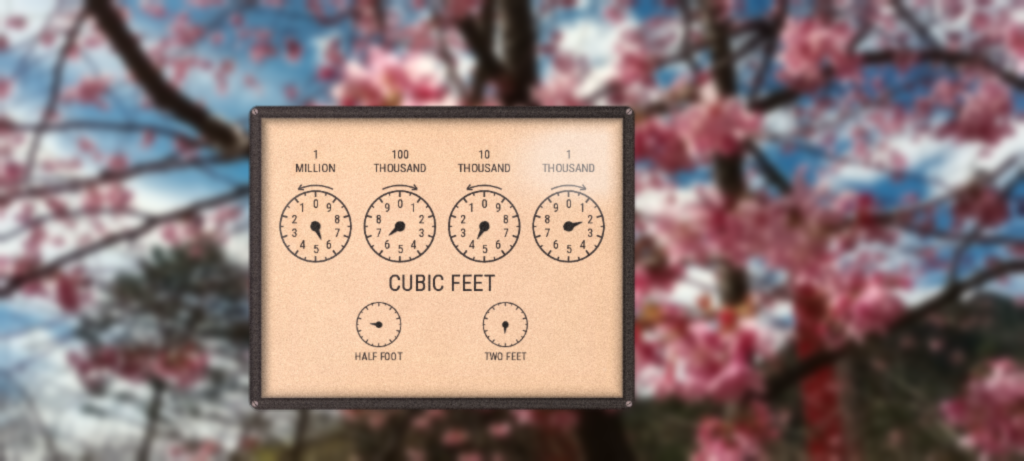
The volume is 564200,ft³
